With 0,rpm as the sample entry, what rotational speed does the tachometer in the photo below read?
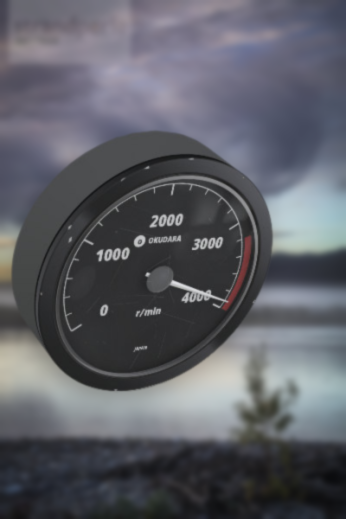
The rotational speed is 3900,rpm
